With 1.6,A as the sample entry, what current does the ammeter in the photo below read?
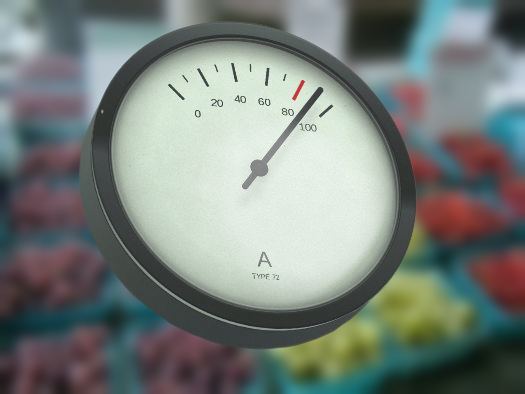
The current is 90,A
